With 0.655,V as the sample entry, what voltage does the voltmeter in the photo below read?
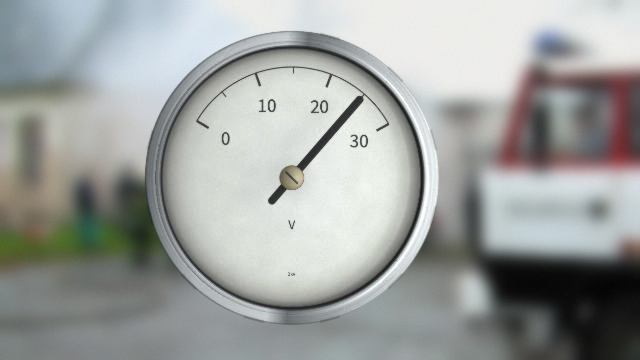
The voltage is 25,V
